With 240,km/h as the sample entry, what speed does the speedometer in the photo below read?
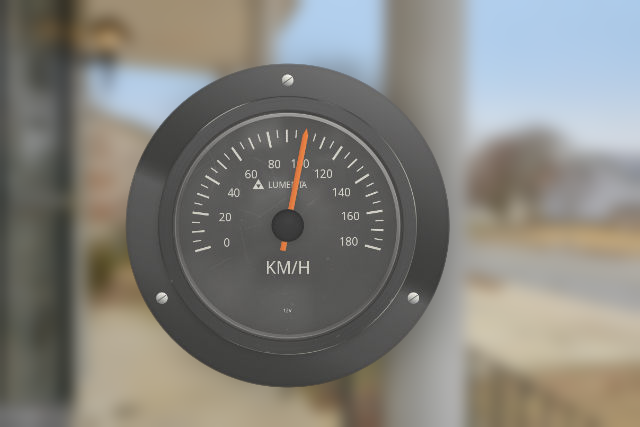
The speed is 100,km/h
